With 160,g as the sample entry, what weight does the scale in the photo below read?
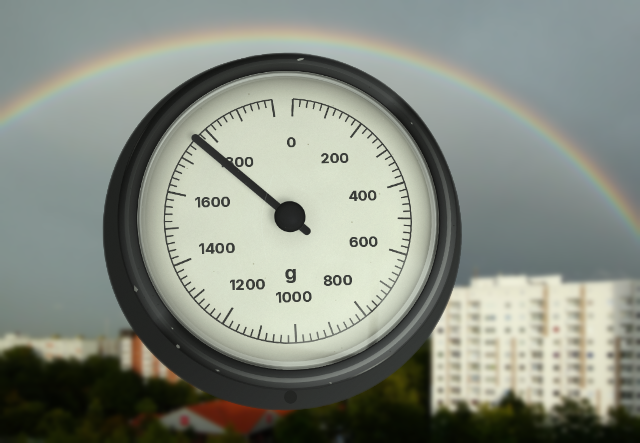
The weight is 1760,g
